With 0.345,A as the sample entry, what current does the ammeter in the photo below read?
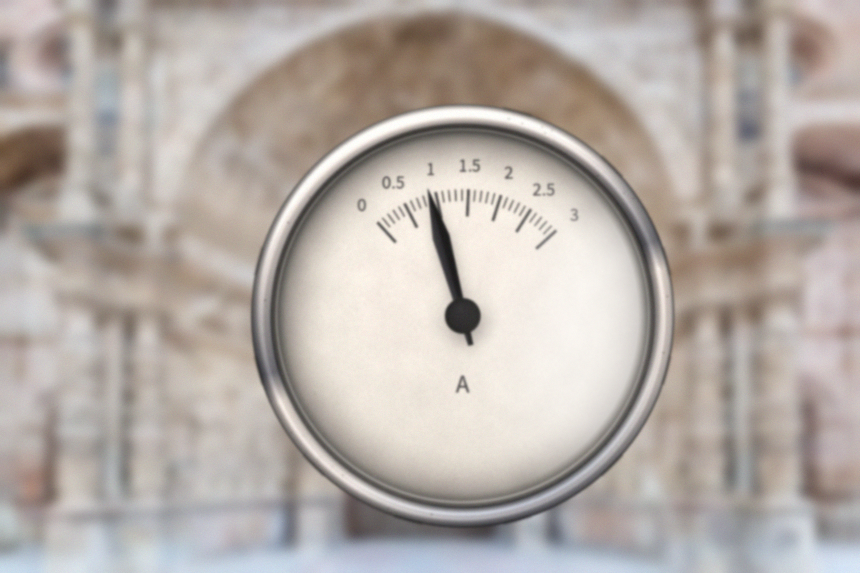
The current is 0.9,A
